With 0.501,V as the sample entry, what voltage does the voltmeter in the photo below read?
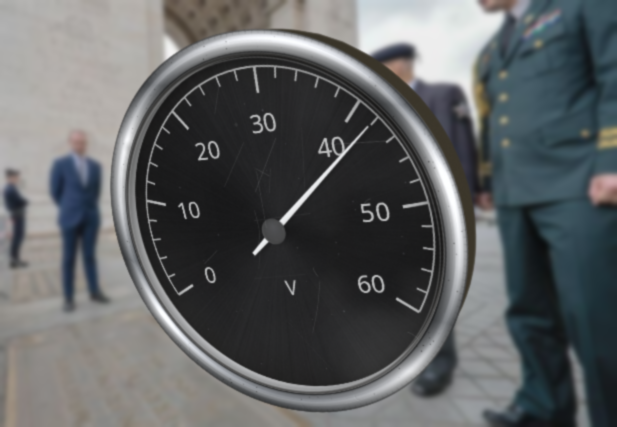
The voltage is 42,V
